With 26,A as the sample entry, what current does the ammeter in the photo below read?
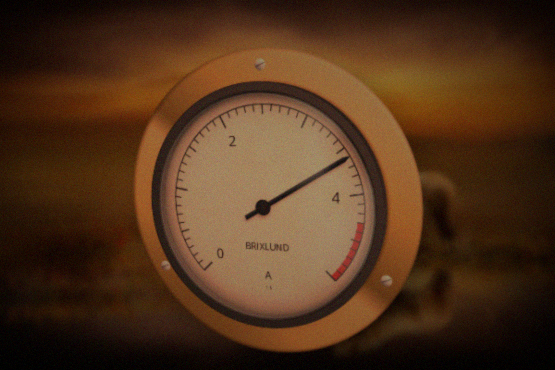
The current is 3.6,A
